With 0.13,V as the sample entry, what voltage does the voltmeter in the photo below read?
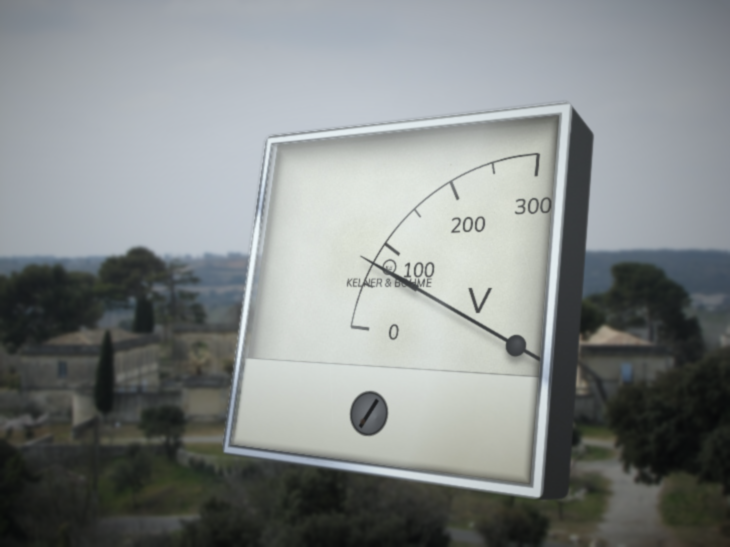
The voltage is 75,V
